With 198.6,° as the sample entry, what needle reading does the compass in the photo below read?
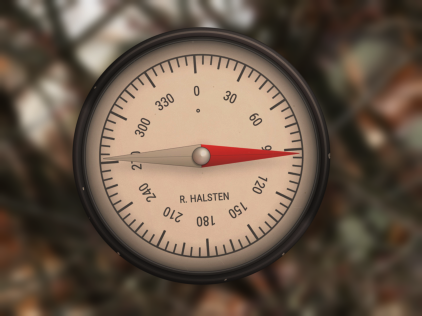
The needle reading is 92.5,°
